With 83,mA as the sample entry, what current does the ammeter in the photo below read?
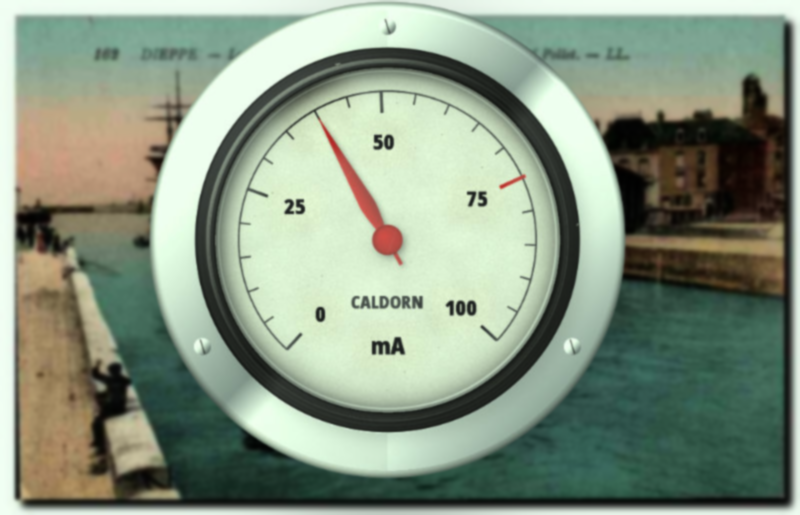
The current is 40,mA
